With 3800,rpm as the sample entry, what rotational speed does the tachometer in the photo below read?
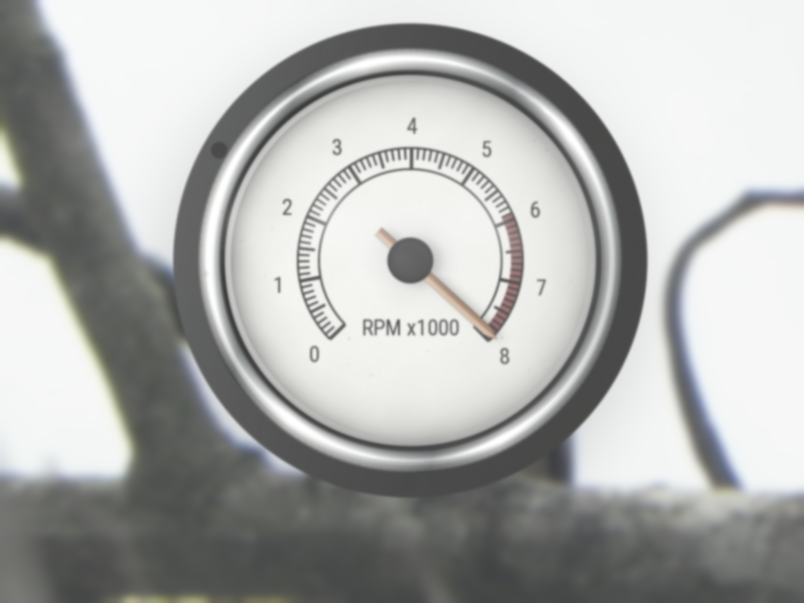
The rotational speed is 7900,rpm
